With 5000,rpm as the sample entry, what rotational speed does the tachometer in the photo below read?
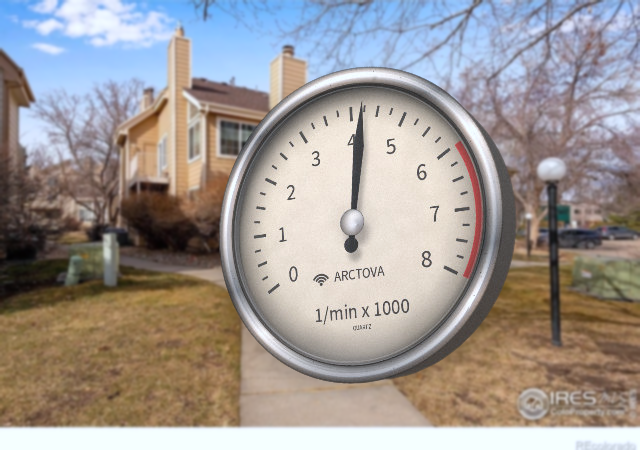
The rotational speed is 4250,rpm
